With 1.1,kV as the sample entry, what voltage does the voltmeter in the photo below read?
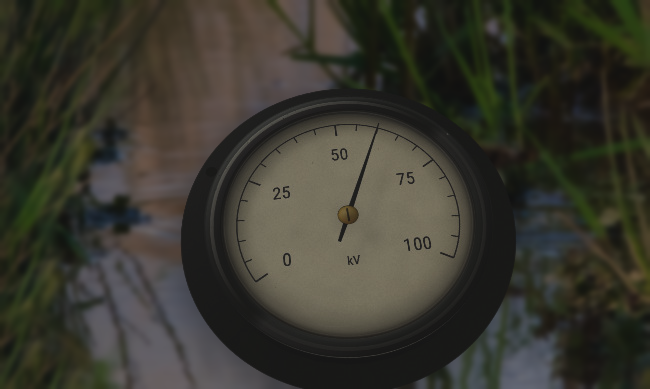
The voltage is 60,kV
